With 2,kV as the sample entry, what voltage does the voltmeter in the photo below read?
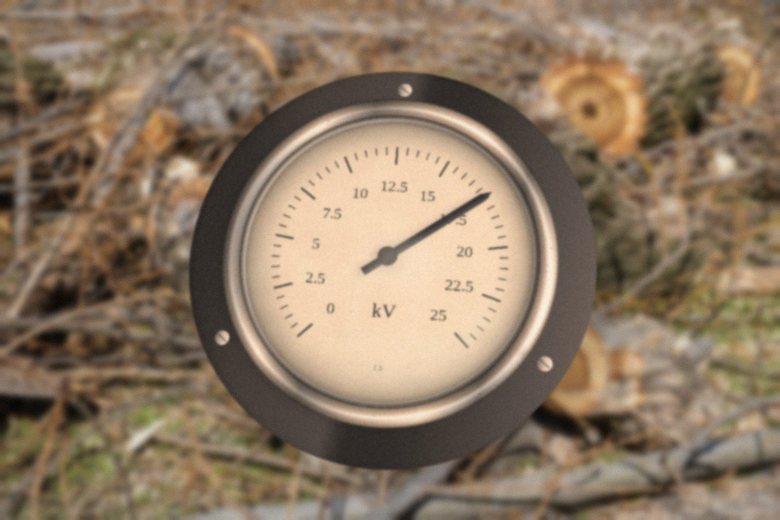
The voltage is 17.5,kV
